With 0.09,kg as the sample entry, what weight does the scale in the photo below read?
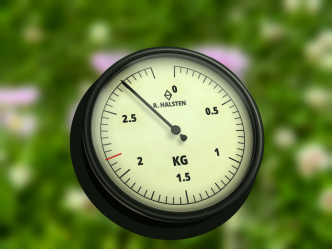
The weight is 2.75,kg
